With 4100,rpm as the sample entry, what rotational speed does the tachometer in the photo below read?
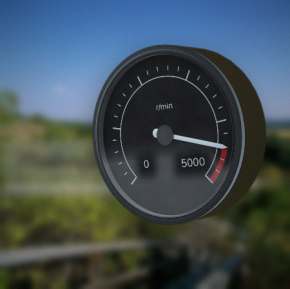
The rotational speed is 4400,rpm
